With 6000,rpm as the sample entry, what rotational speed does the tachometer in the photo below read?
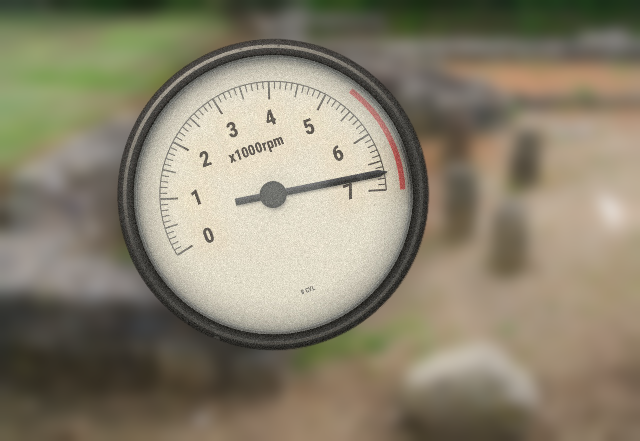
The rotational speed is 6700,rpm
